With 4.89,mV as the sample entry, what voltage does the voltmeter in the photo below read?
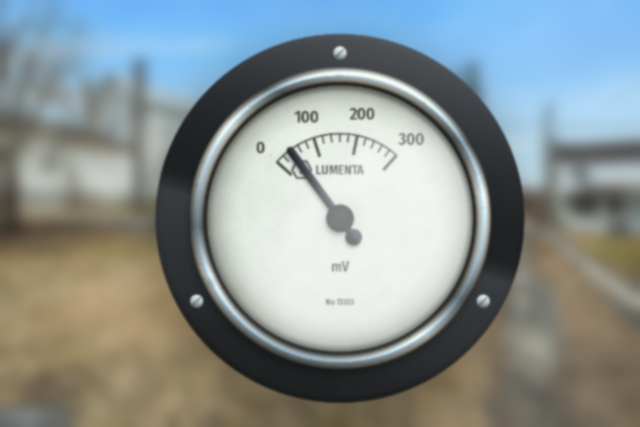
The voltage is 40,mV
